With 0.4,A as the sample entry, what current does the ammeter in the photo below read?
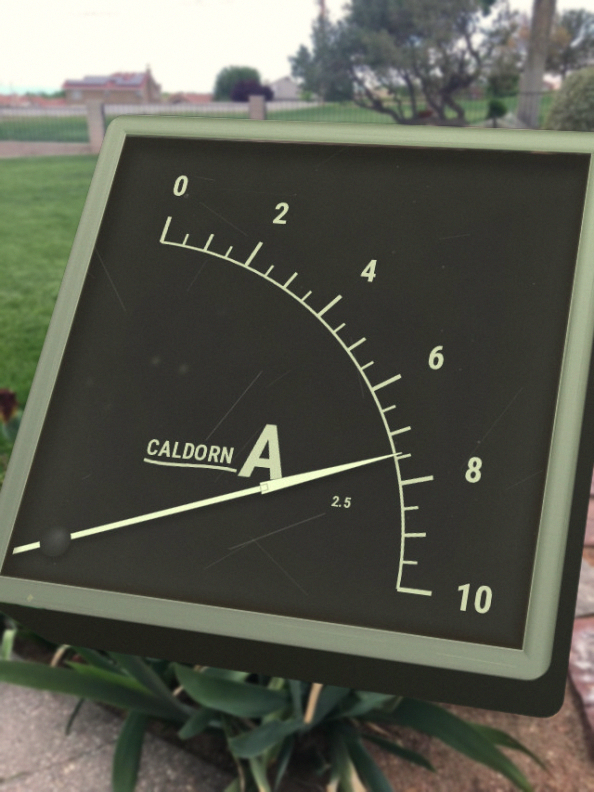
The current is 7.5,A
